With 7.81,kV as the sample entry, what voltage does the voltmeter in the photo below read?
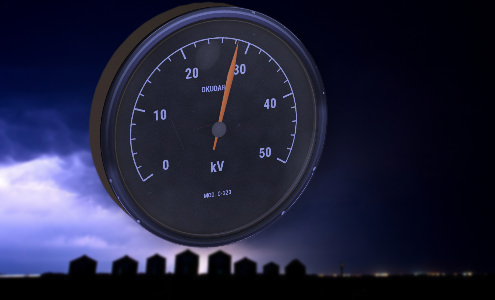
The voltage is 28,kV
